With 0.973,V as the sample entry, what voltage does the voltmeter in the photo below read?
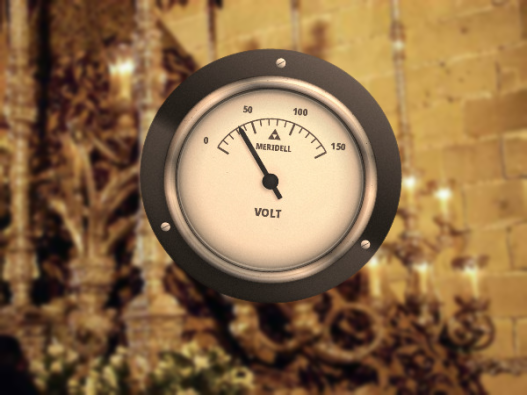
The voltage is 35,V
